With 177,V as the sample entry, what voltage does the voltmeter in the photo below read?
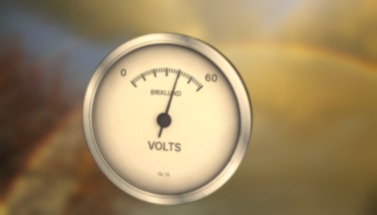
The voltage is 40,V
